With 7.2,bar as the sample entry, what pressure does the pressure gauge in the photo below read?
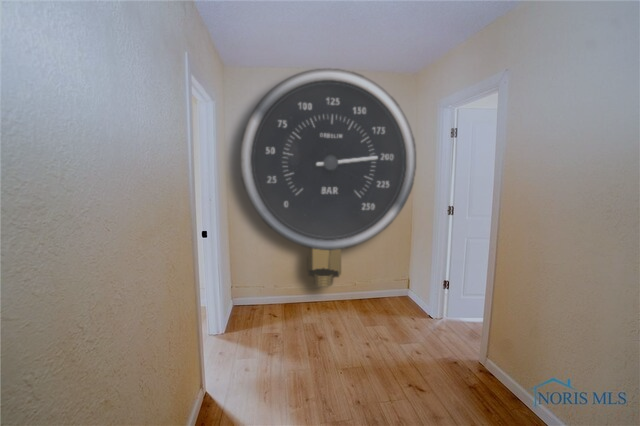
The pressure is 200,bar
